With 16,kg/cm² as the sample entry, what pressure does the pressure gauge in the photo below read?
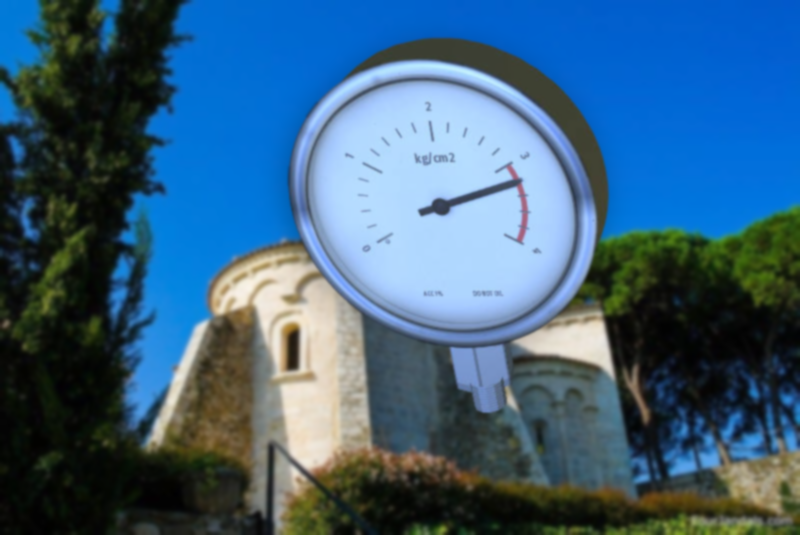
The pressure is 3.2,kg/cm²
